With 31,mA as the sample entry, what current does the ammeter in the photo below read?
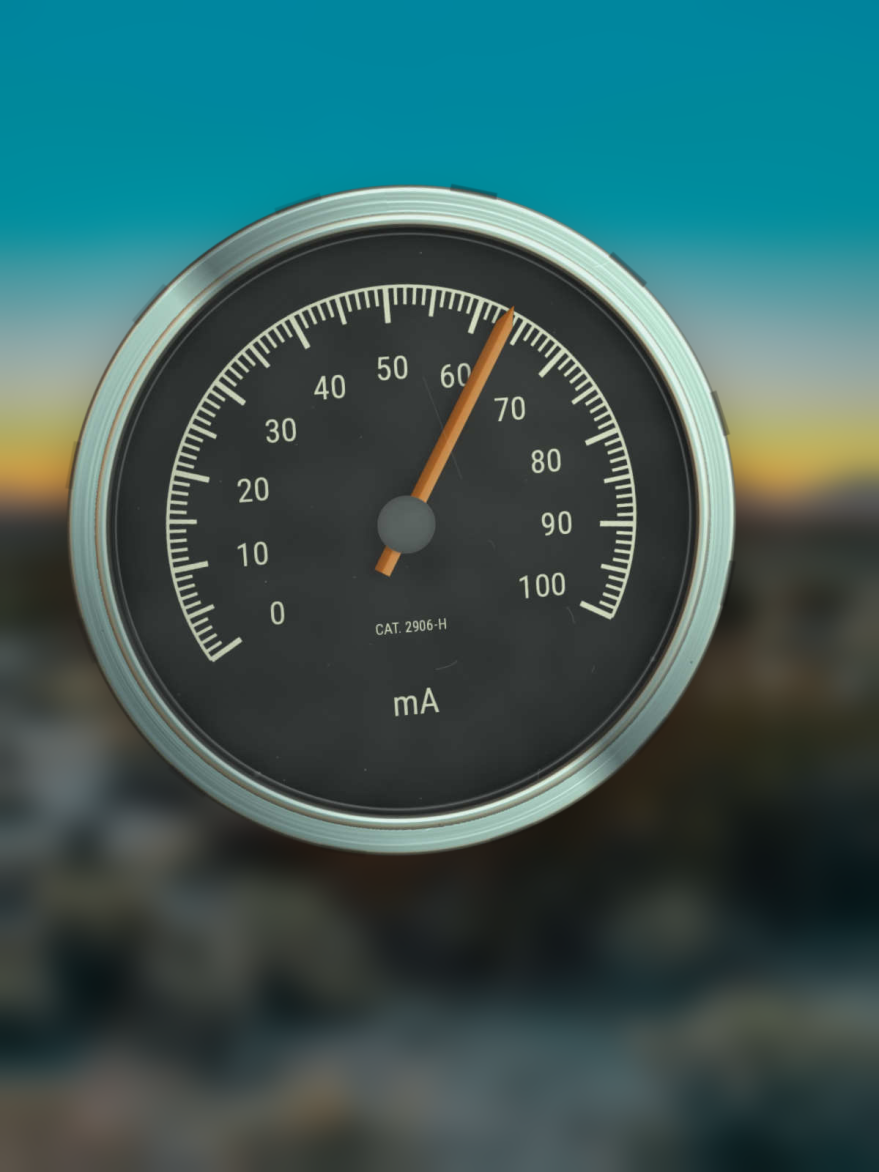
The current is 63,mA
